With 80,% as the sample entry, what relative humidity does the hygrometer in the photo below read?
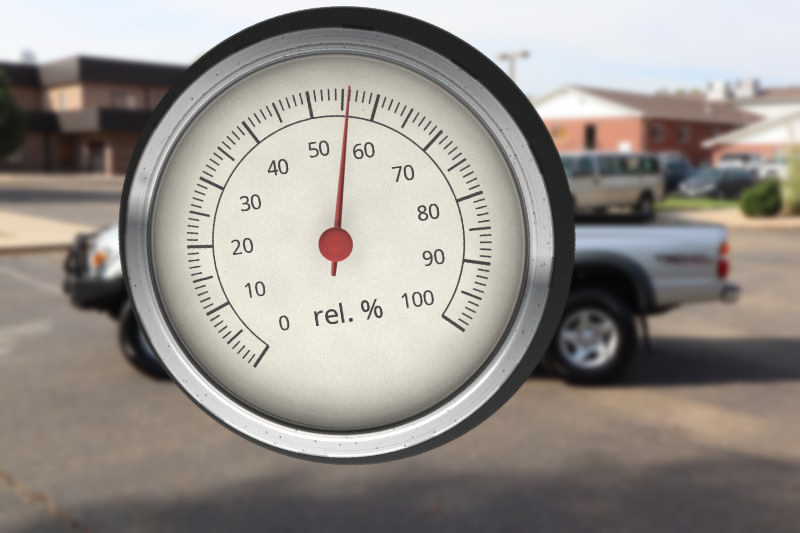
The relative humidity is 56,%
